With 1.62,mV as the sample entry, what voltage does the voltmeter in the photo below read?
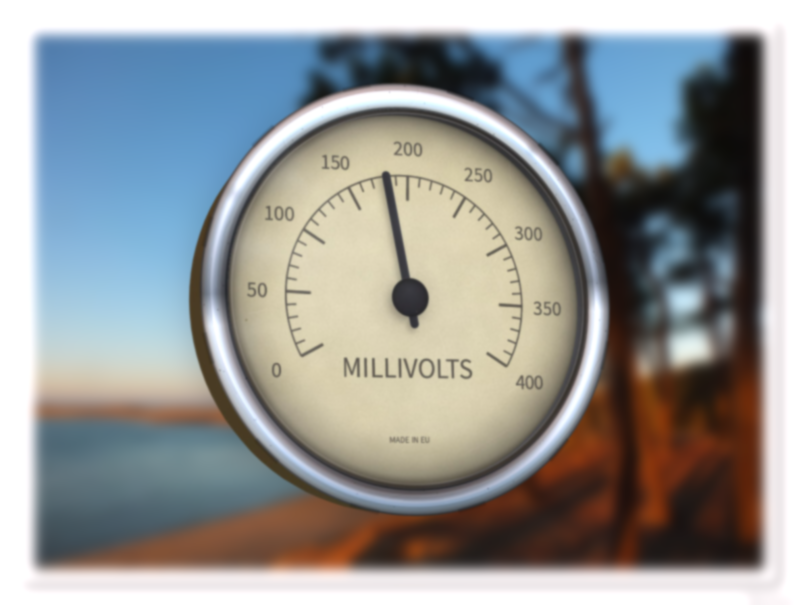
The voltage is 180,mV
